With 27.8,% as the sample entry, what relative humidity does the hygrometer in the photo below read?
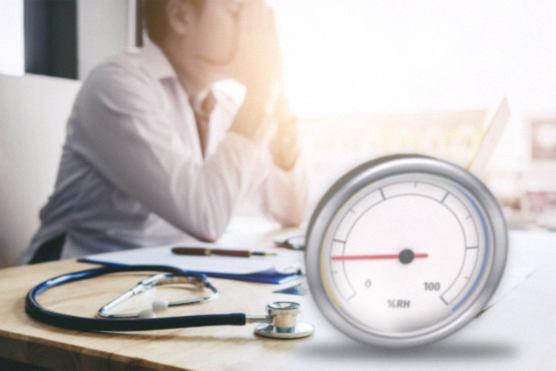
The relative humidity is 15,%
